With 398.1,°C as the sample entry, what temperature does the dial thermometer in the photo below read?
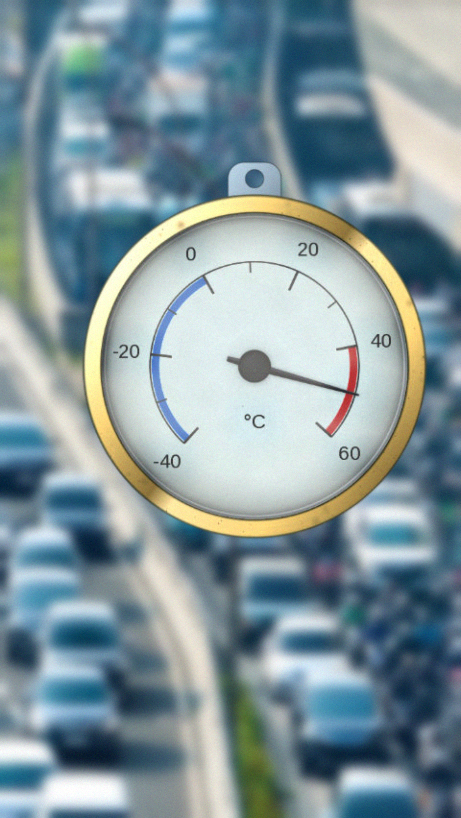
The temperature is 50,°C
